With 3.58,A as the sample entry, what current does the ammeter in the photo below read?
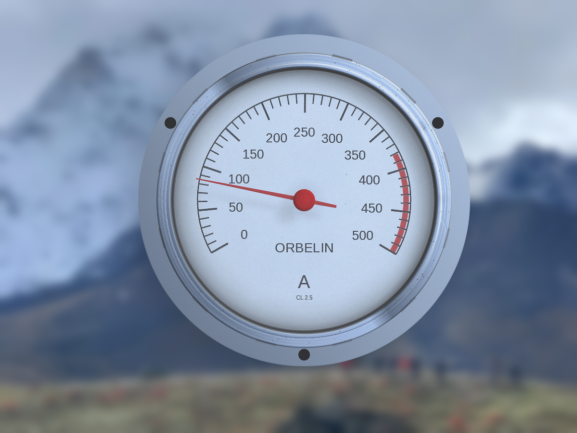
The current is 85,A
